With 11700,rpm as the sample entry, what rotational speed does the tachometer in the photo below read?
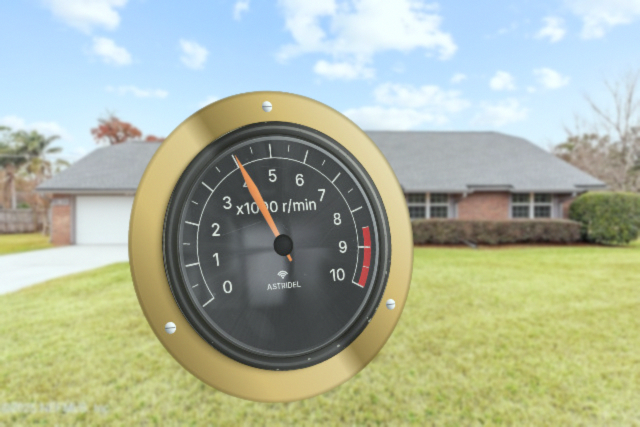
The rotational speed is 4000,rpm
